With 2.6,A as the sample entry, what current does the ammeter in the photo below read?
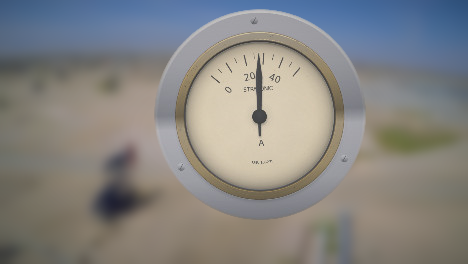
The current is 27.5,A
